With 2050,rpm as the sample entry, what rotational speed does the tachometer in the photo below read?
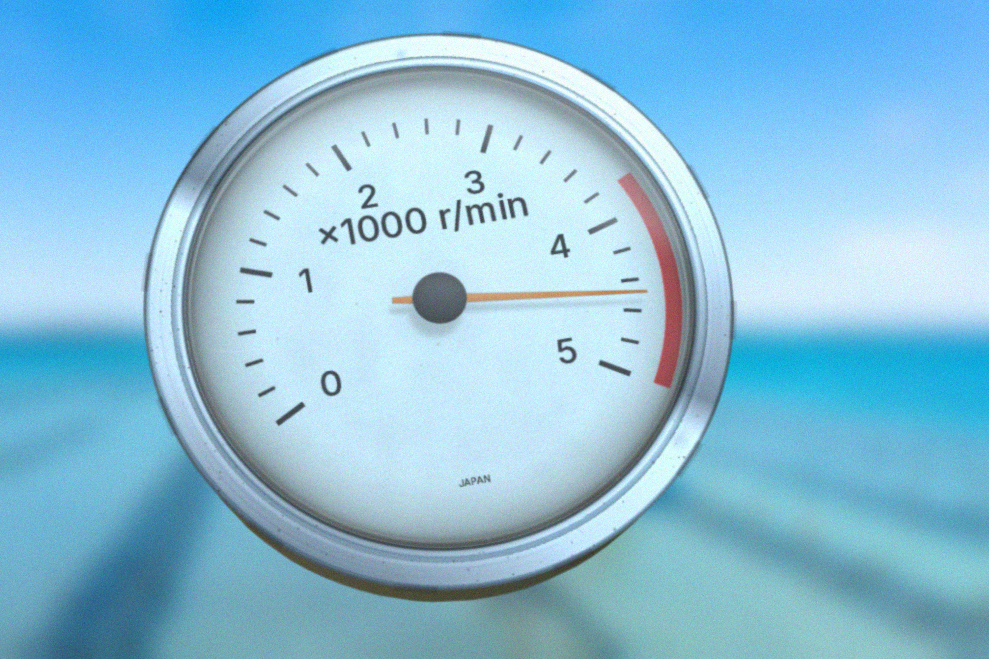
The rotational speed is 4500,rpm
